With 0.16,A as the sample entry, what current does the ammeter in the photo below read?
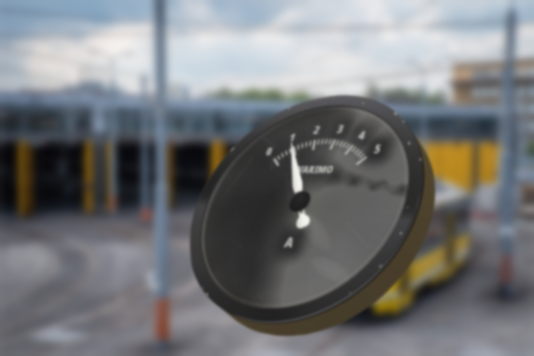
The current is 1,A
